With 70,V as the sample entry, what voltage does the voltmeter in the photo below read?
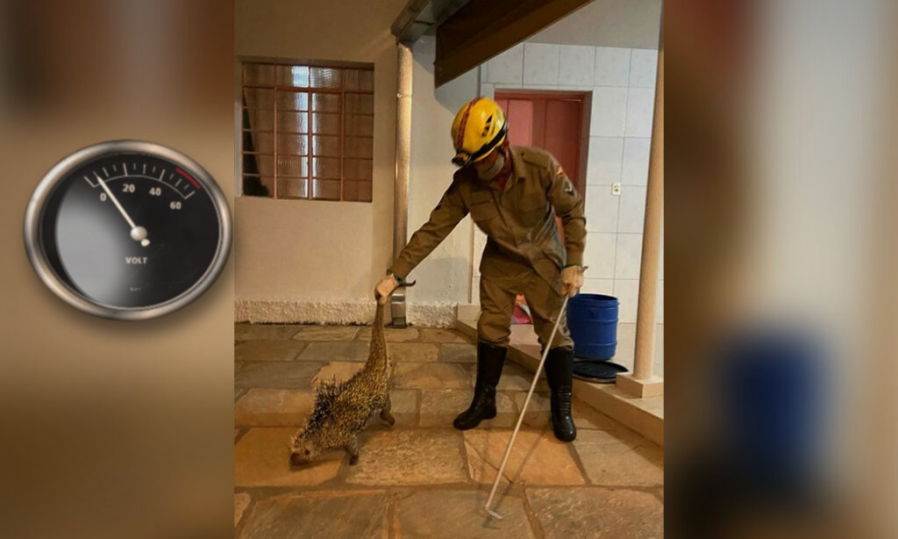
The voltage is 5,V
